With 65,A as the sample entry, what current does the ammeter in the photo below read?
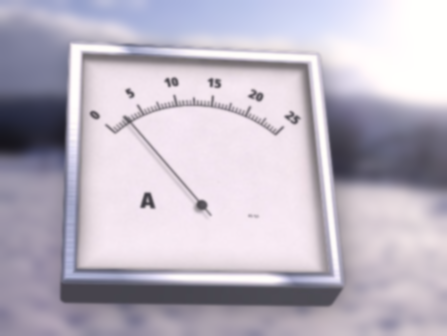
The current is 2.5,A
